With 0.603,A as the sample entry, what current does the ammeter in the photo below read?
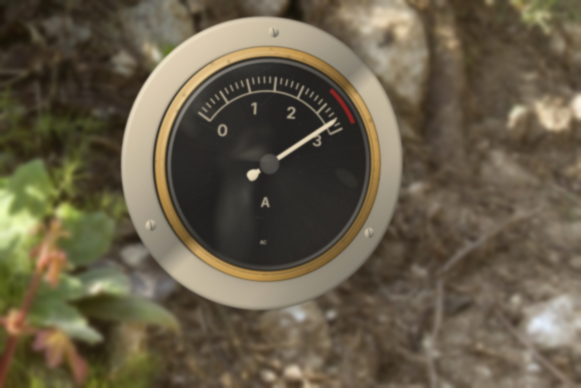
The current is 2.8,A
